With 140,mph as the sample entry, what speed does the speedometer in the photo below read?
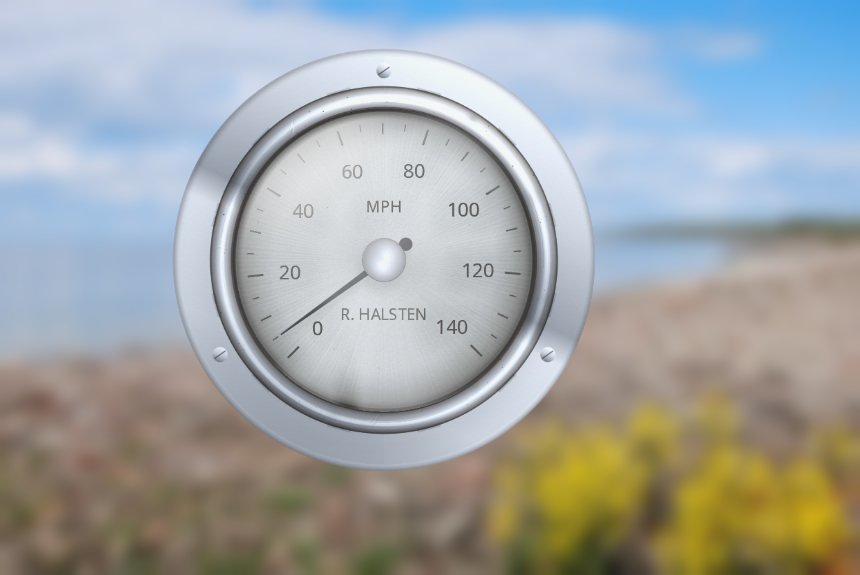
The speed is 5,mph
